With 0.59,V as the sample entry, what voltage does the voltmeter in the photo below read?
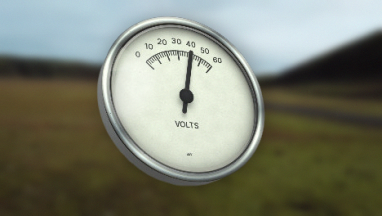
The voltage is 40,V
